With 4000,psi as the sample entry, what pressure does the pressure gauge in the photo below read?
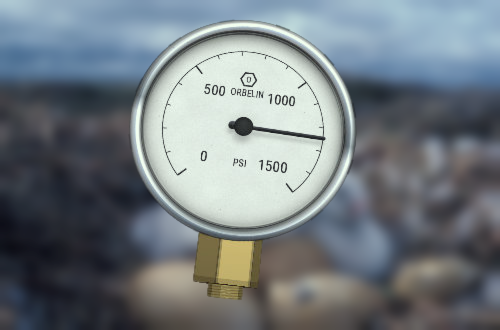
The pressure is 1250,psi
